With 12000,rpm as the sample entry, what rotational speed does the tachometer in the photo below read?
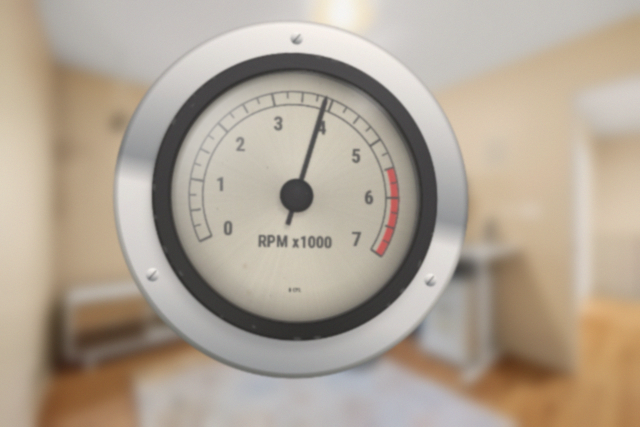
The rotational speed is 3875,rpm
